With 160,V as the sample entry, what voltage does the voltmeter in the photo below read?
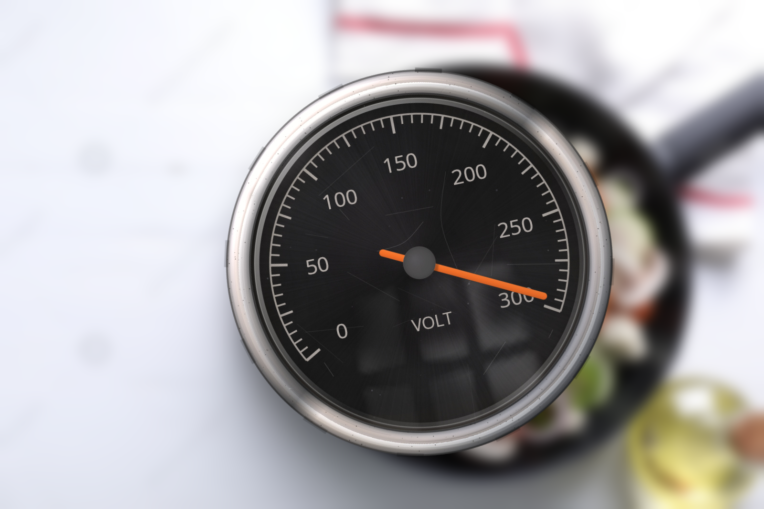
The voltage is 295,V
